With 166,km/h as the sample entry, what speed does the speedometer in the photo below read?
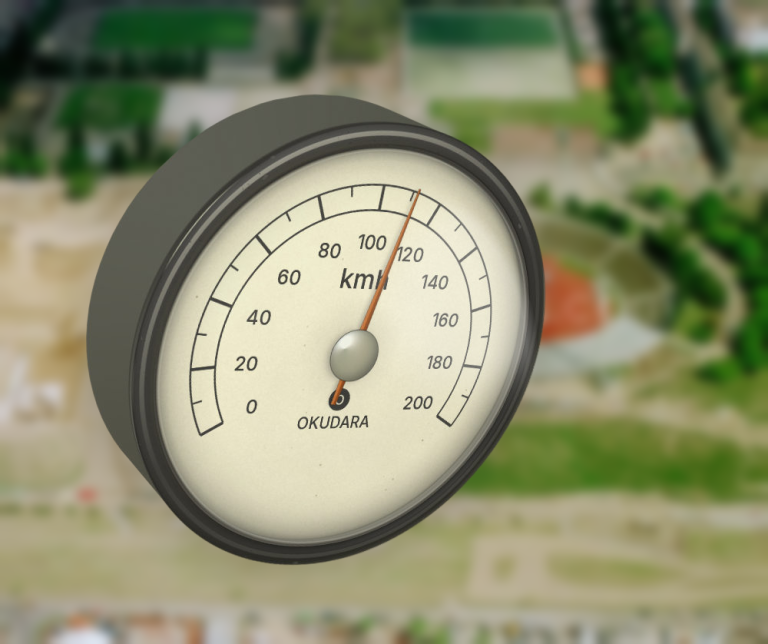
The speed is 110,km/h
